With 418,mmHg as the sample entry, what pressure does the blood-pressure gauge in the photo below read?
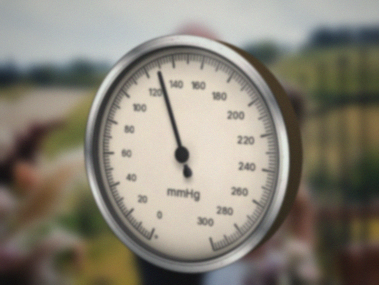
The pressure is 130,mmHg
